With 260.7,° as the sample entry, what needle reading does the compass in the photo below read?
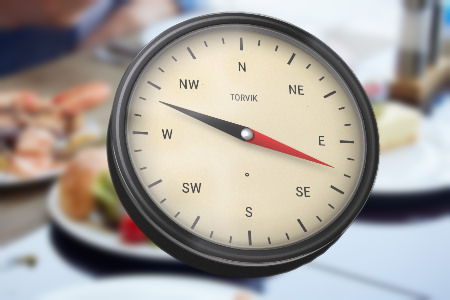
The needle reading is 110,°
